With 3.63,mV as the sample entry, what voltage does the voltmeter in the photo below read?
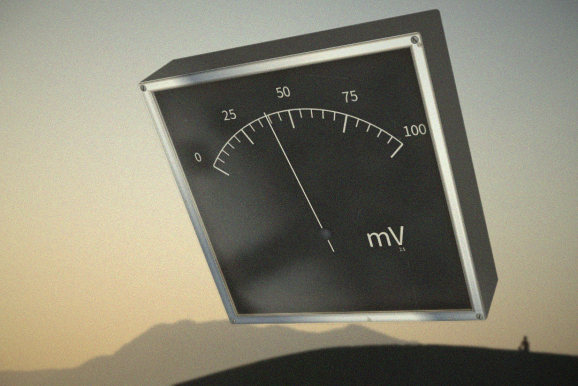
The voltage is 40,mV
